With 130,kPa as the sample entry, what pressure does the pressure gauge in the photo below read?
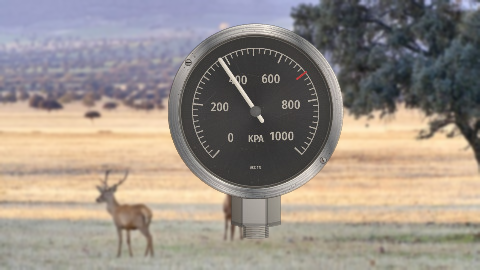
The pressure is 380,kPa
